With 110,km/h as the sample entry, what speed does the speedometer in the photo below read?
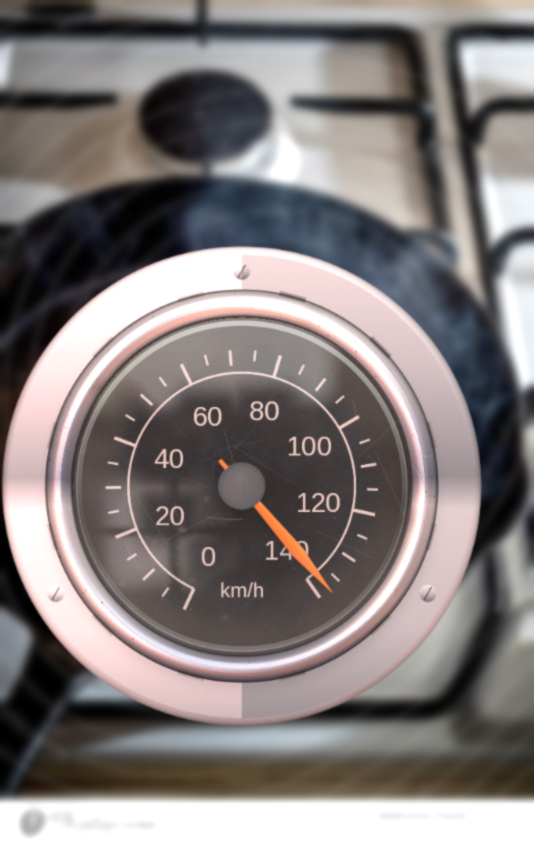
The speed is 137.5,km/h
